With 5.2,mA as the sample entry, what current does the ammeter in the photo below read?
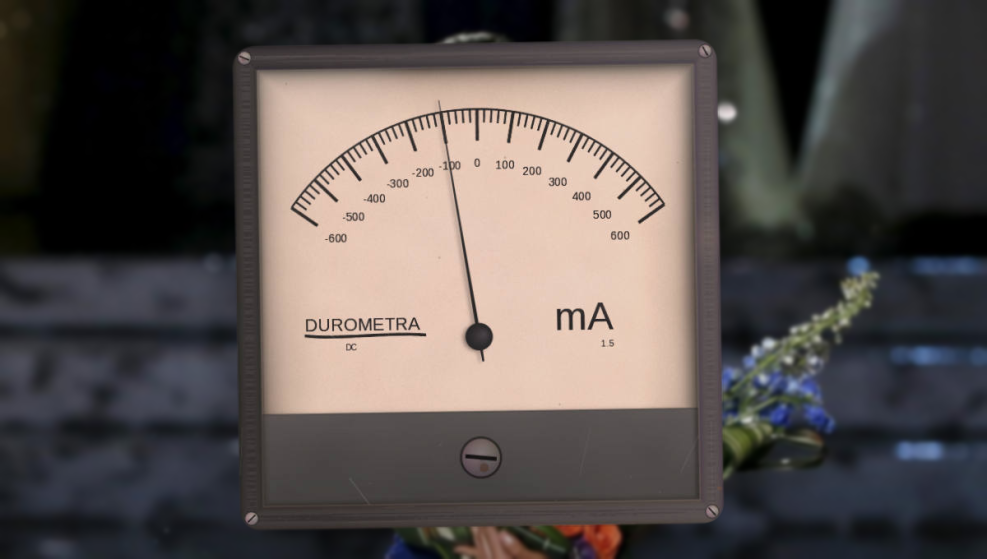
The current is -100,mA
